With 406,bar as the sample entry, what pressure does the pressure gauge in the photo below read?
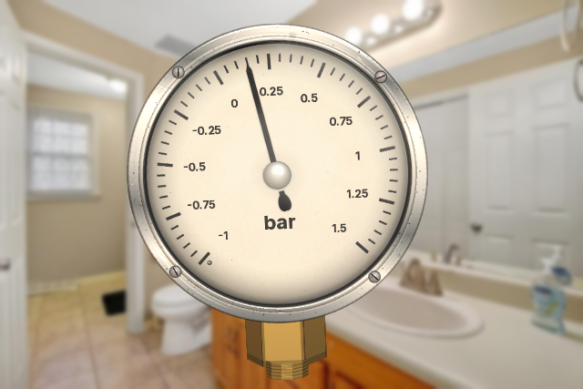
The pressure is 0.15,bar
